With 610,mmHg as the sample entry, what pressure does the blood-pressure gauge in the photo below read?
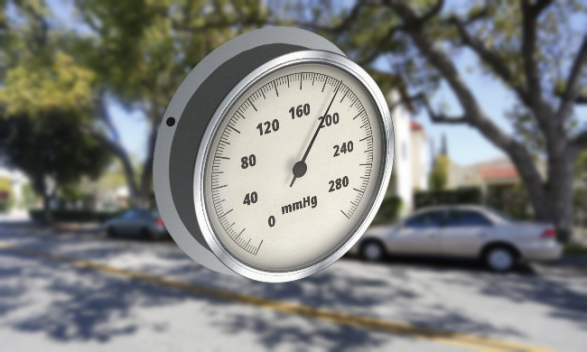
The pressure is 190,mmHg
